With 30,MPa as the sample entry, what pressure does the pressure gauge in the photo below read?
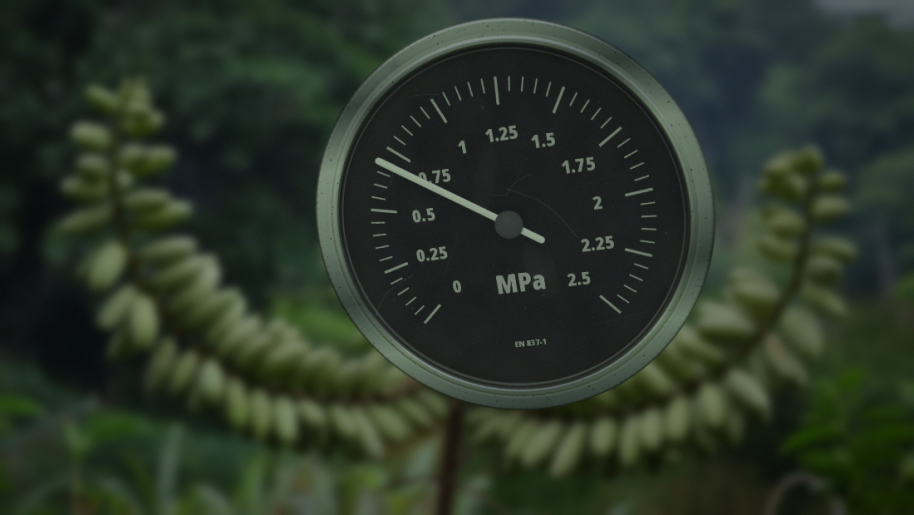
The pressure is 0.7,MPa
